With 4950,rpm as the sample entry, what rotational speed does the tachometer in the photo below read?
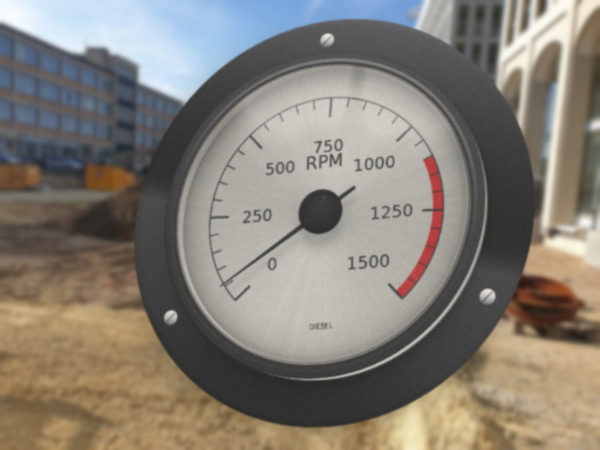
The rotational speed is 50,rpm
